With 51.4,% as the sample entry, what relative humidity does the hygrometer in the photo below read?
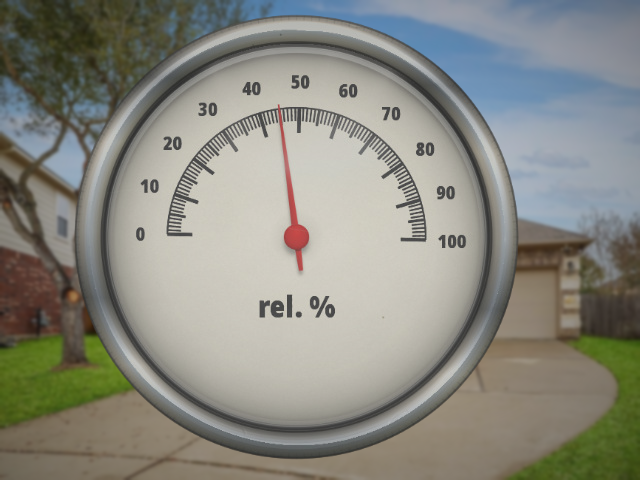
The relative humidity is 45,%
